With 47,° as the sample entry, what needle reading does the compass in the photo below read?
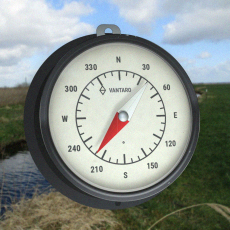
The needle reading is 220,°
